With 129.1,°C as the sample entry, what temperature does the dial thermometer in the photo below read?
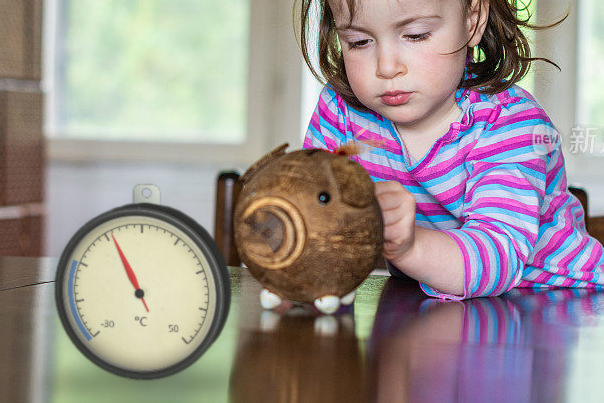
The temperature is 2,°C
